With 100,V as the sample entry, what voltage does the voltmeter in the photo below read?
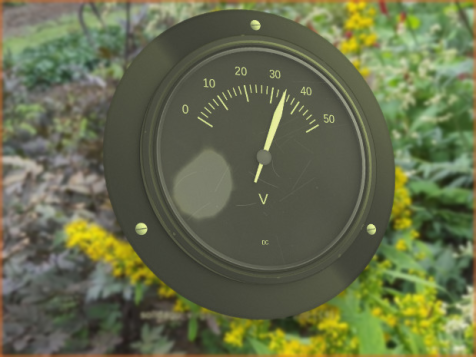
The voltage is 34,V
